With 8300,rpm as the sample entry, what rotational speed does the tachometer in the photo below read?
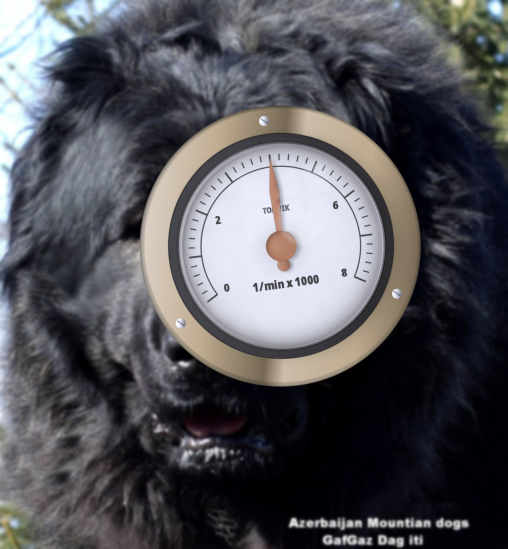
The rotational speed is 4000,rpm
